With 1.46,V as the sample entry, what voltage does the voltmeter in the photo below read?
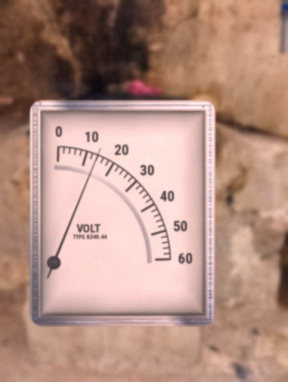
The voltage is 14,V
